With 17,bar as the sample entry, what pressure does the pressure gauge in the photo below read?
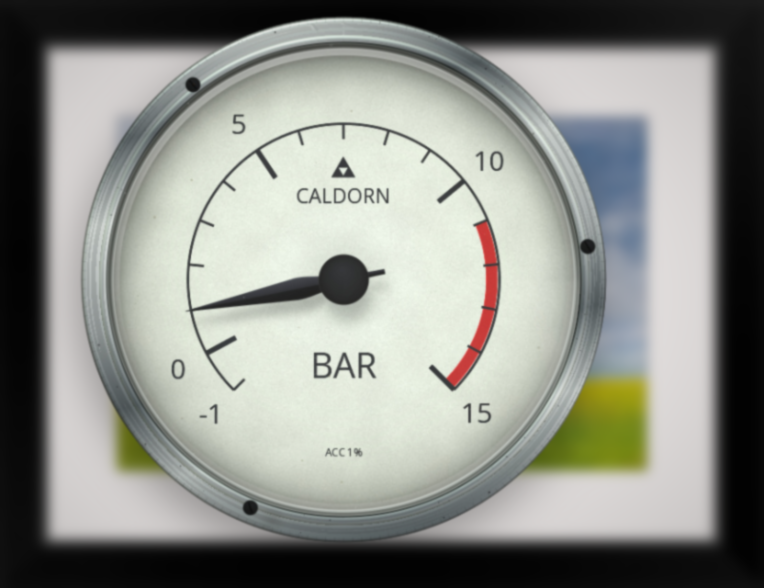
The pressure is 1,bar
